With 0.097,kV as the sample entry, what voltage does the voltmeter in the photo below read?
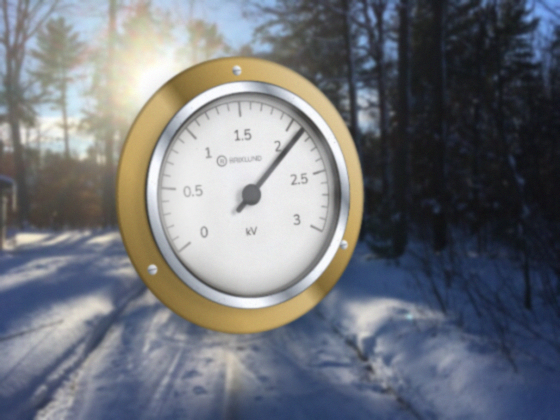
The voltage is 2.1,kV
